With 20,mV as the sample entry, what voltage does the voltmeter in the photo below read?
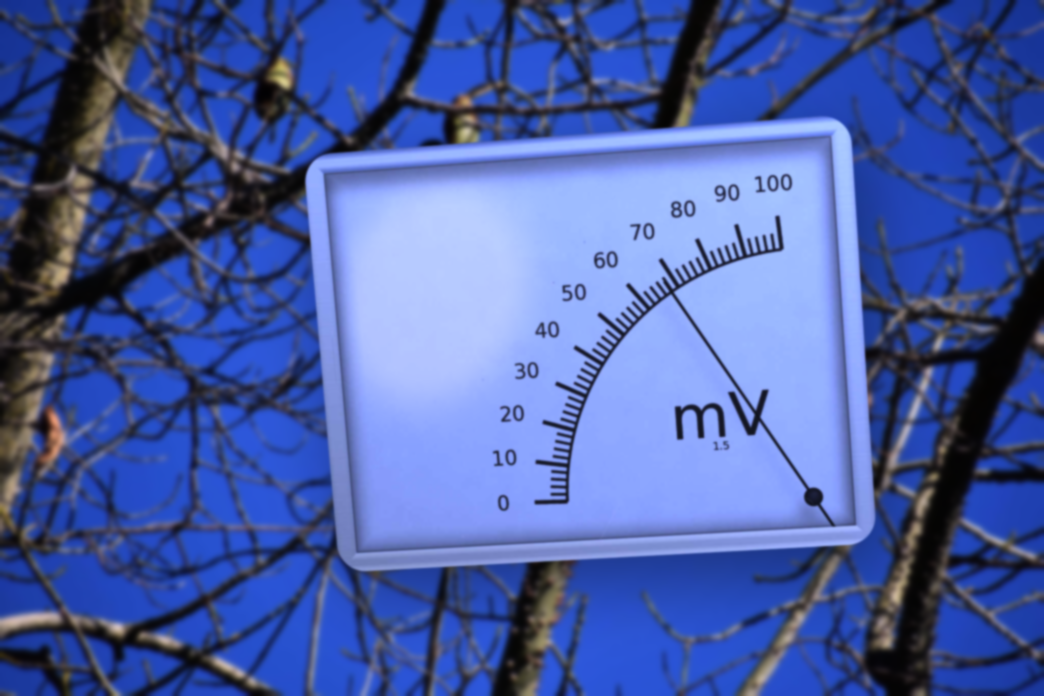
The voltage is 68,mV
